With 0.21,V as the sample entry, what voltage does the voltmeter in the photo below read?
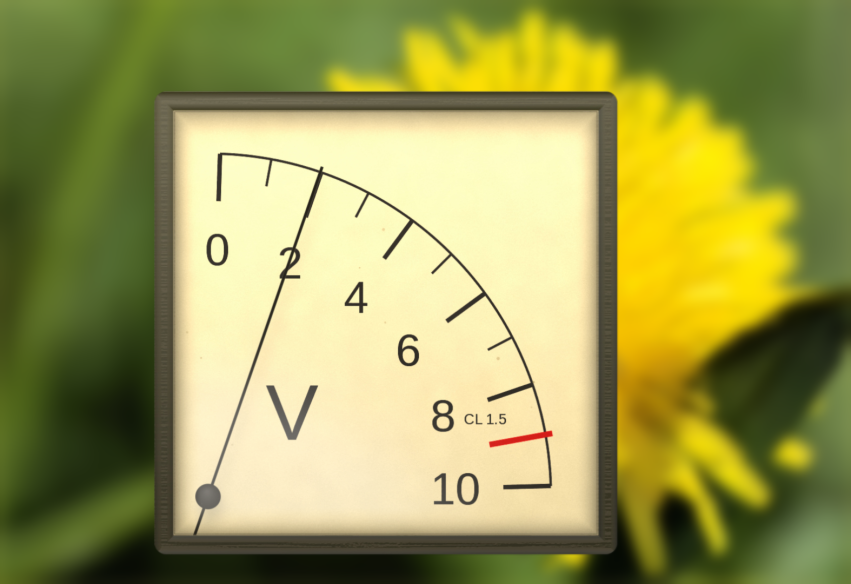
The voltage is 2,V
